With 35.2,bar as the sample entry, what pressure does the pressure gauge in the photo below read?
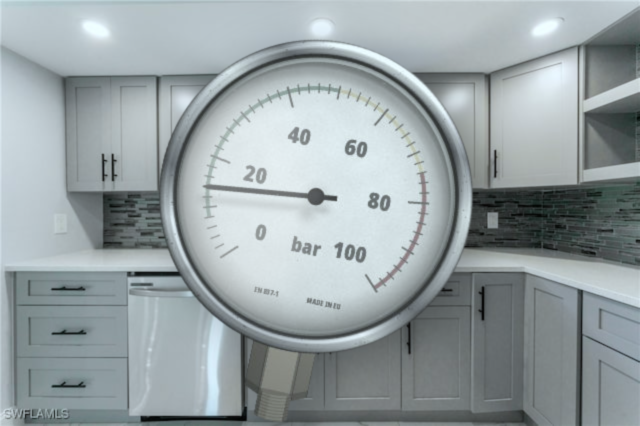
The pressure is 14,bar
